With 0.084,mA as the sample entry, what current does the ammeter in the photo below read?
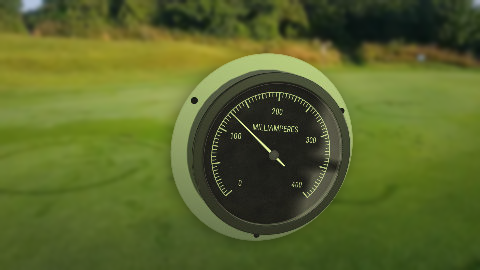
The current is 125,mA
